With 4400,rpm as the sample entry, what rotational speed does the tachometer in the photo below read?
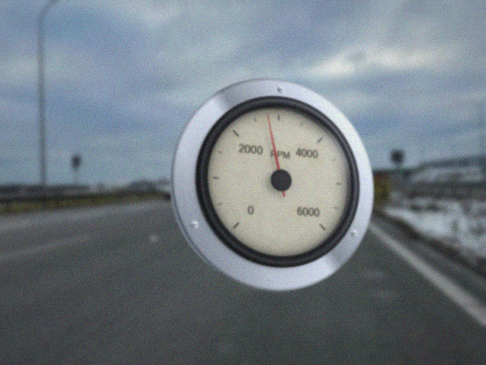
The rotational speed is 2750,rpm
